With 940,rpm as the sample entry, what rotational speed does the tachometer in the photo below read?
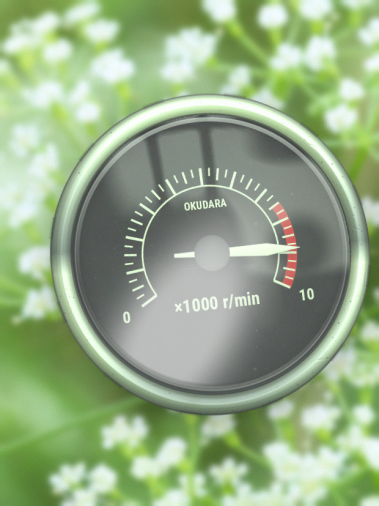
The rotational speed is 8875,rpm
